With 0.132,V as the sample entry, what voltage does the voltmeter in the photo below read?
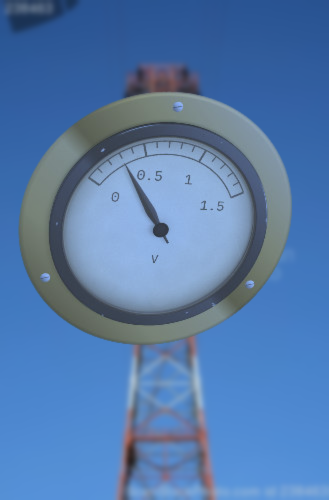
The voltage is 0.3,V
